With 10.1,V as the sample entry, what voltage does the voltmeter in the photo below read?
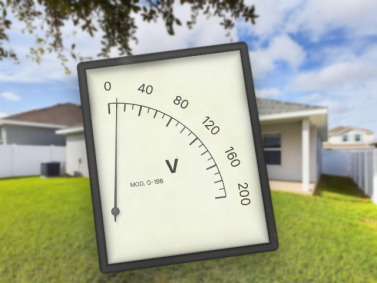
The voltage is 10,V
